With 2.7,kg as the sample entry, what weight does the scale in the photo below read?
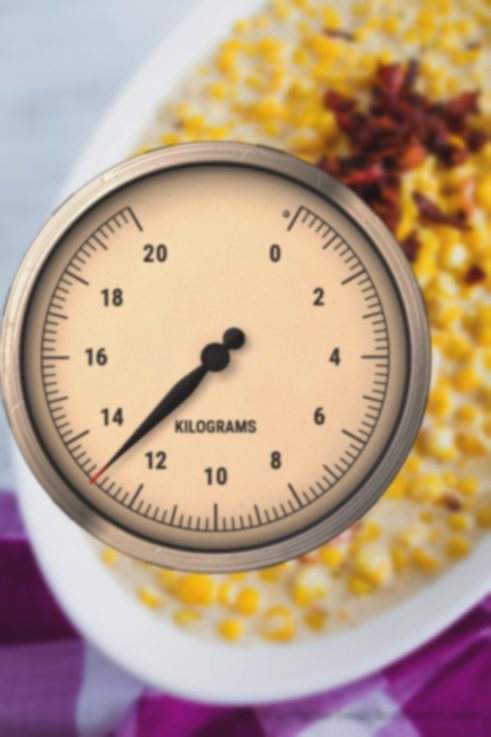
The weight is 13,kg
